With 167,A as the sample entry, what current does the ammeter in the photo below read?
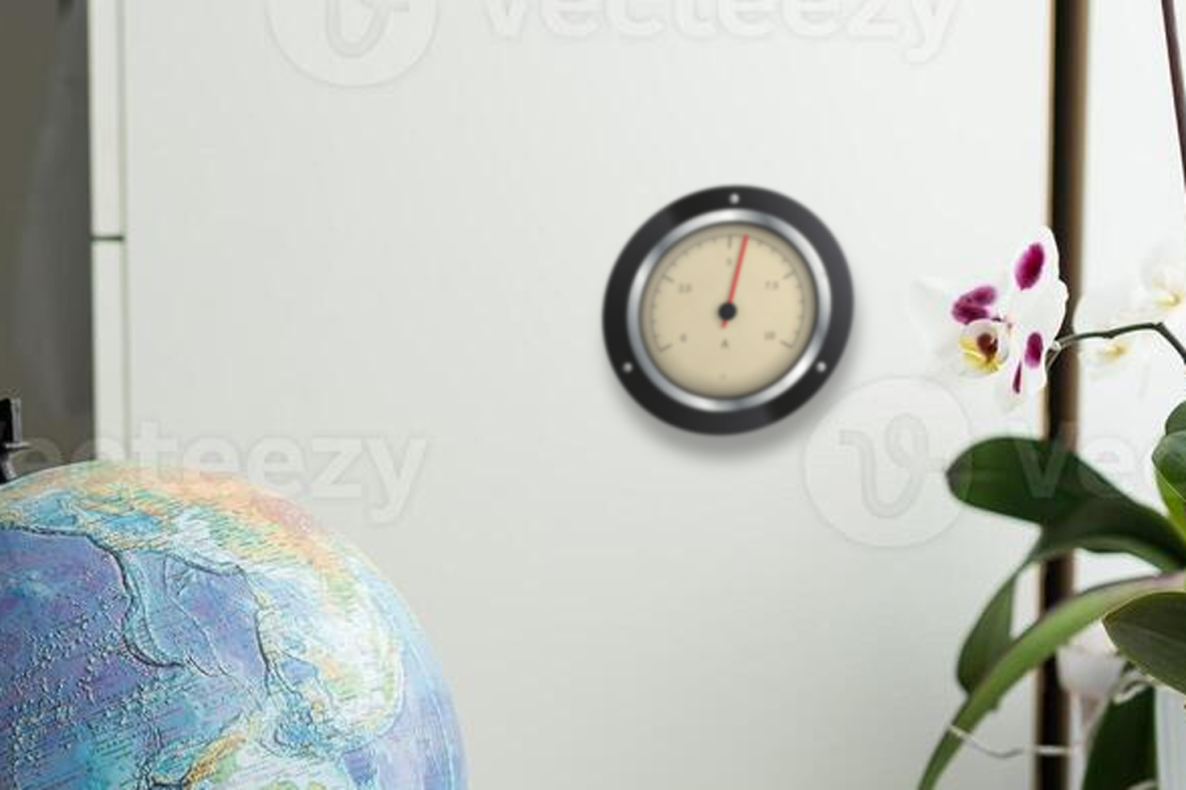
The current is 5.5,A
